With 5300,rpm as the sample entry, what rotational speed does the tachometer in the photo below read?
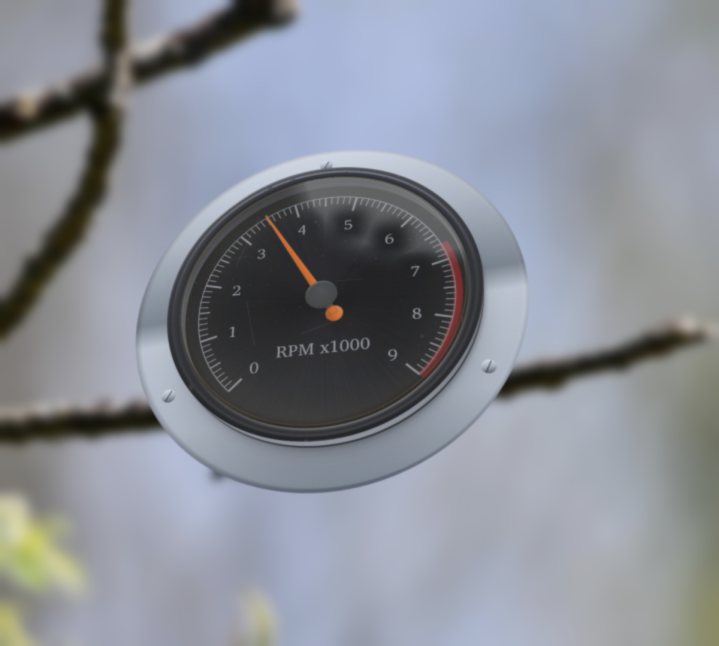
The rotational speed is 3500,rpm
